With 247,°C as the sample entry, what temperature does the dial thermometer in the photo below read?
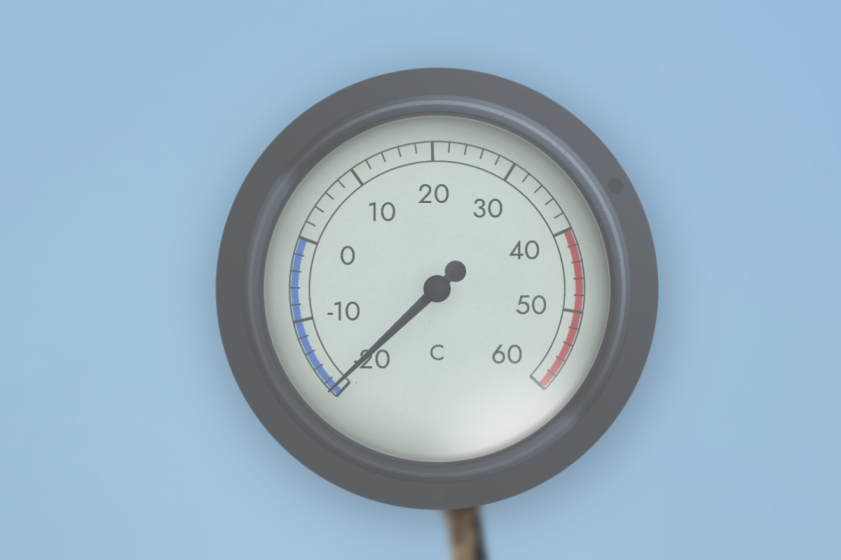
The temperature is -19,°C
